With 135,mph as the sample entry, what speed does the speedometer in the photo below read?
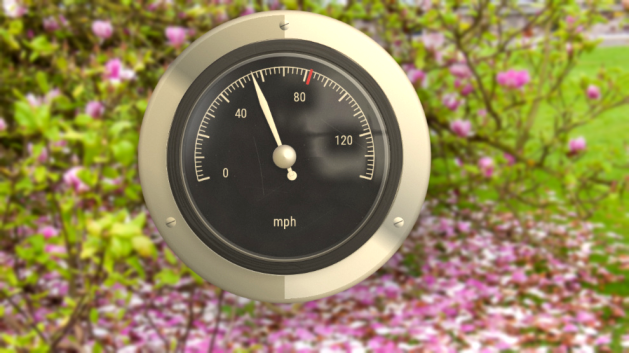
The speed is 56,mph
